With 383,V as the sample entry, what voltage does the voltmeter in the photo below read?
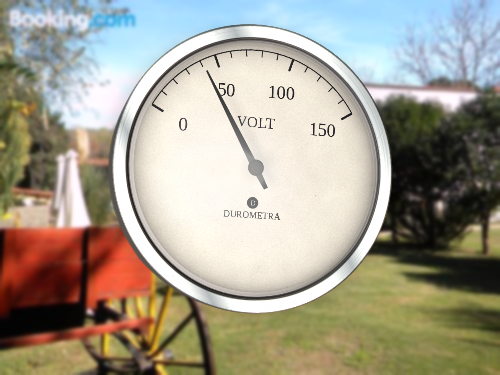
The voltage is 40,V
